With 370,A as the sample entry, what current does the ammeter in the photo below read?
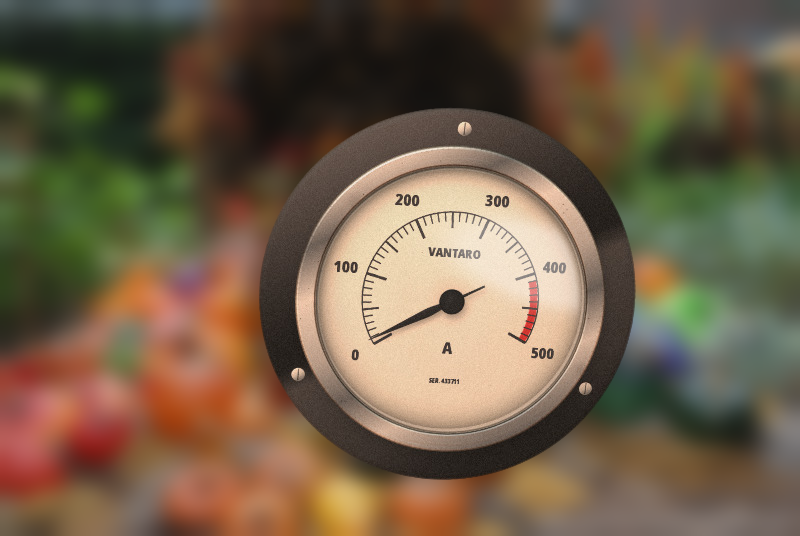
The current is 10,A
